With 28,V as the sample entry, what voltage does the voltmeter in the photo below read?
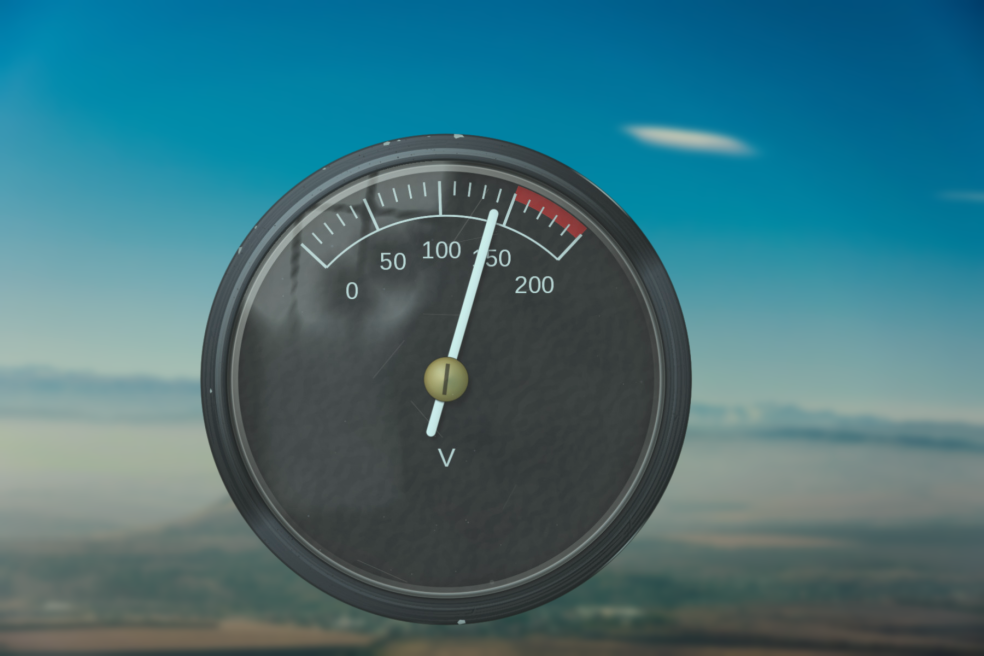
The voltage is 140,V
